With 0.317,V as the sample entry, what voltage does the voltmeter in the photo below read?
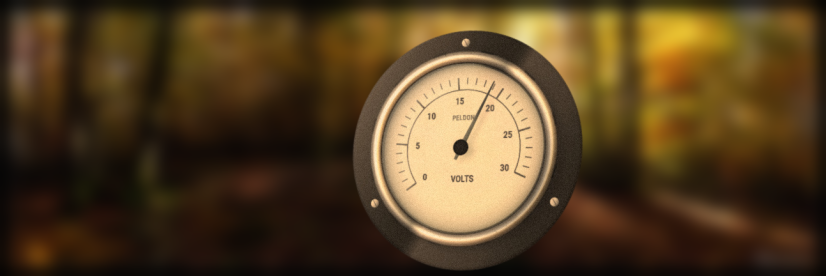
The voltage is 19,V
